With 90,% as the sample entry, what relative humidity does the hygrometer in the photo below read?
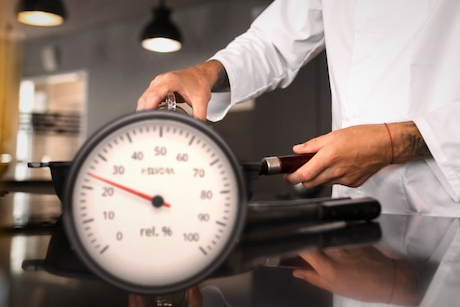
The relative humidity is 24,%
